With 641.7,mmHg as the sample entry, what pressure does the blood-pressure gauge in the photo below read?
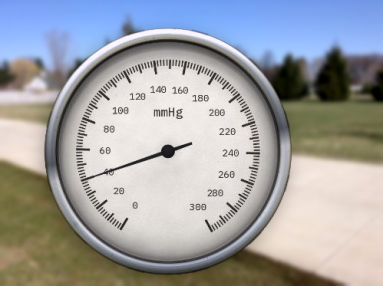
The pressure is 40,mmHg
